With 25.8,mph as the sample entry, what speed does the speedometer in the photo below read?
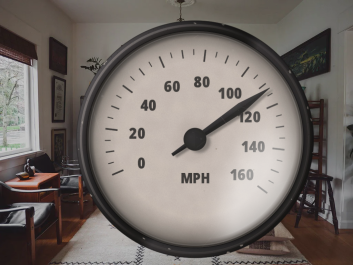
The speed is 112.5,mph
